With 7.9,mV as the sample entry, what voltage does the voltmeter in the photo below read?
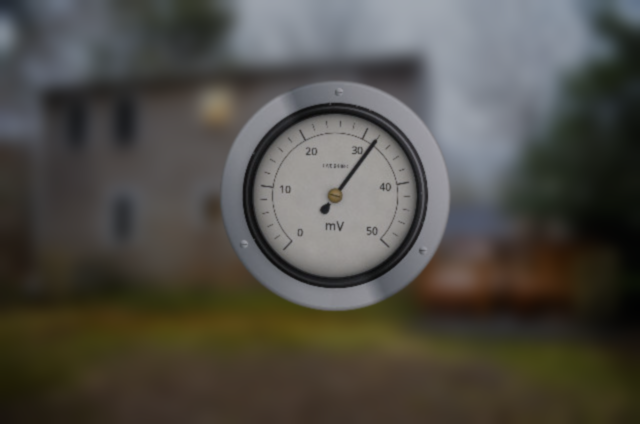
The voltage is 32,mV
